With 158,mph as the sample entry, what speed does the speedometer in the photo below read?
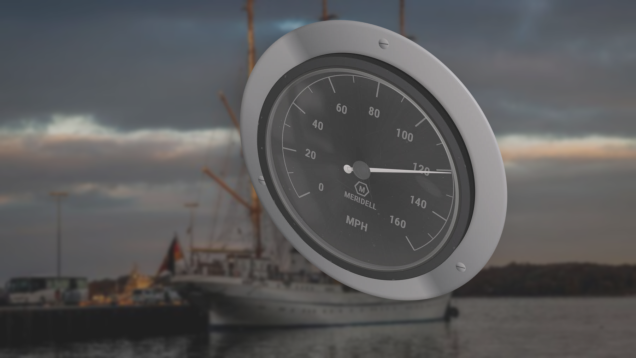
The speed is 120,mph
